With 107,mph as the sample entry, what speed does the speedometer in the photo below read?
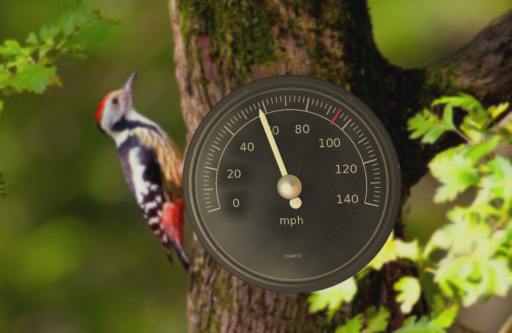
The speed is 58,mph
